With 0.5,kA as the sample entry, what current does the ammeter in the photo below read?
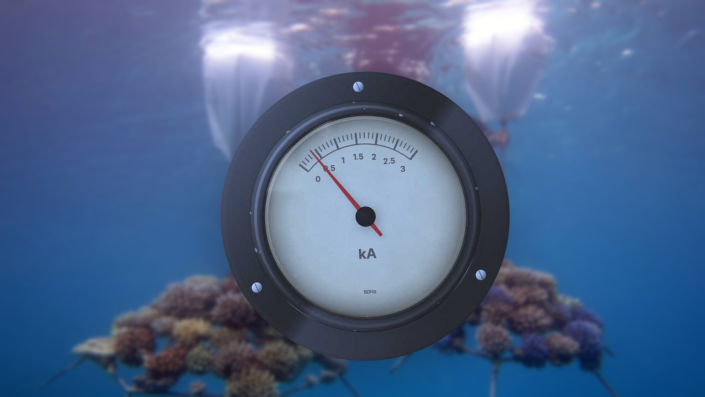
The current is 0.4,kA
